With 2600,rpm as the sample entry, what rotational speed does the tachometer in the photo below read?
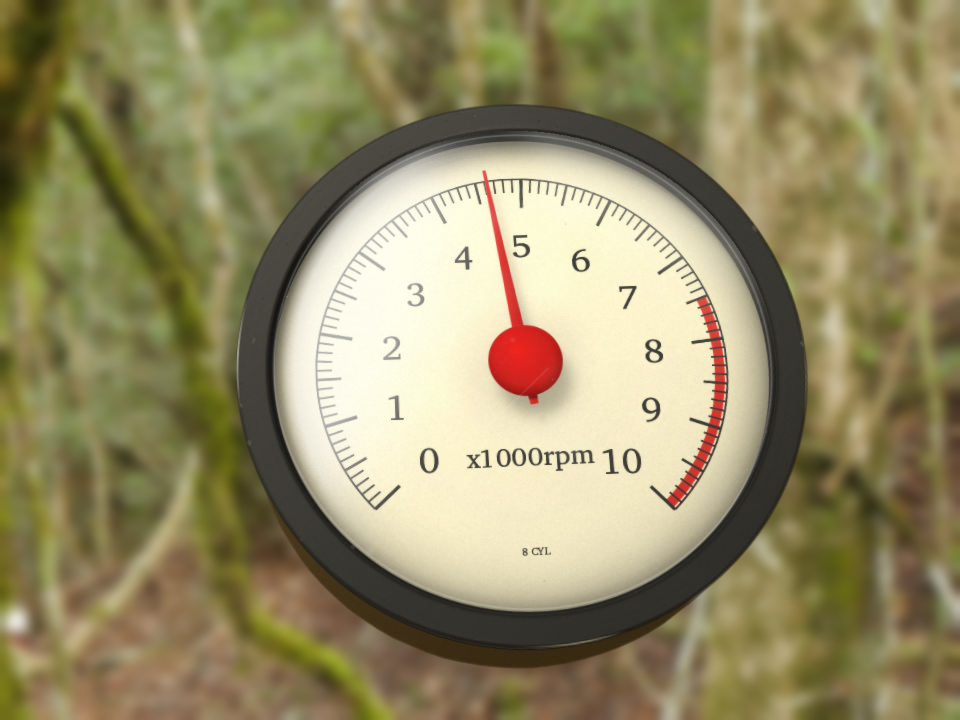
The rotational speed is 4600,rpm
